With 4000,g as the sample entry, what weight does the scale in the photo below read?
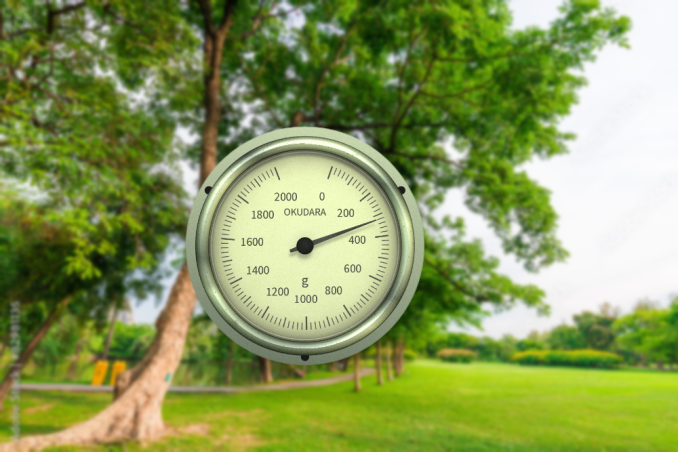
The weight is 320,g
